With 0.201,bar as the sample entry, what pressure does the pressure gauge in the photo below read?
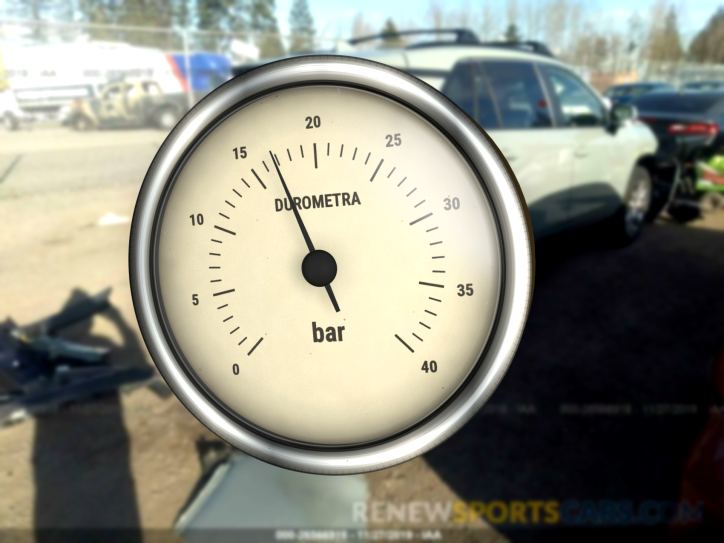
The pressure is 17,bar
